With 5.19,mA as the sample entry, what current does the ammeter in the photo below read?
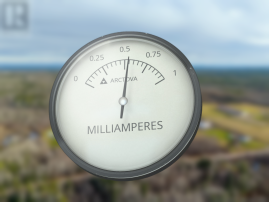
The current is 0.55,mA
